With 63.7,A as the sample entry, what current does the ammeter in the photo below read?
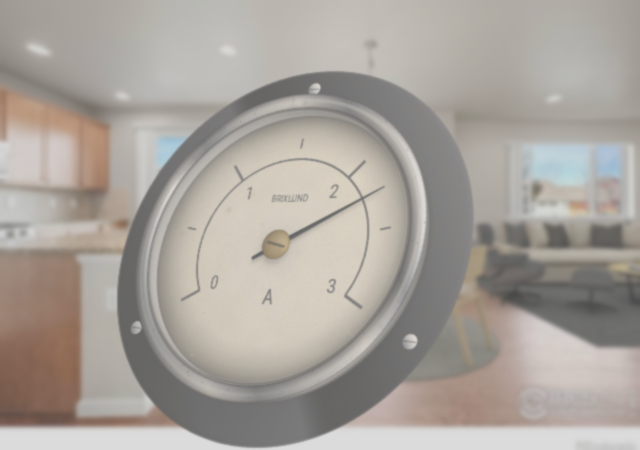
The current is 2.25,A
